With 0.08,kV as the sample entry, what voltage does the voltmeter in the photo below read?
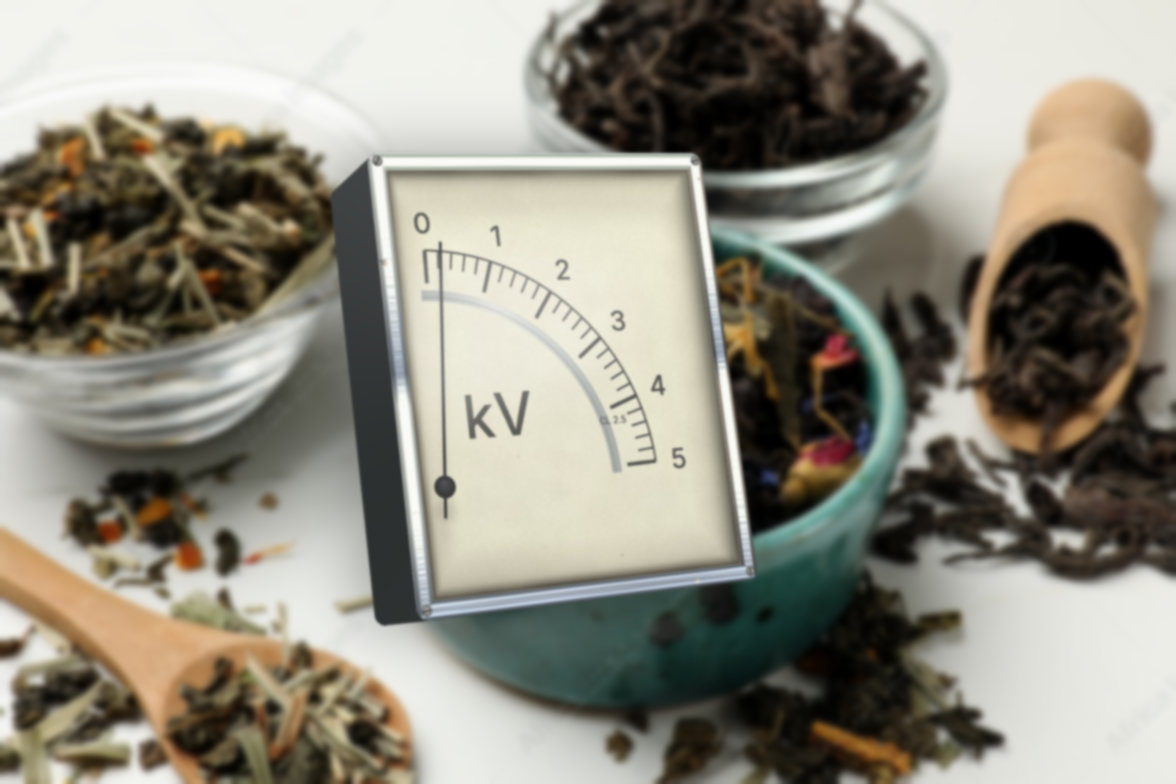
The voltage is 0.2,kV
